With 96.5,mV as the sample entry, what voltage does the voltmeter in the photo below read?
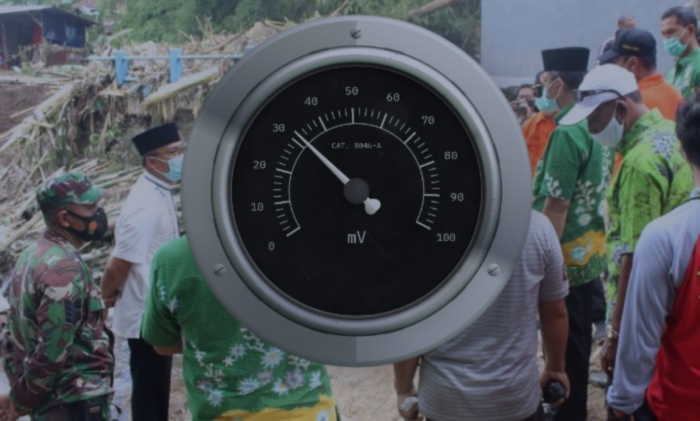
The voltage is 32,mV
